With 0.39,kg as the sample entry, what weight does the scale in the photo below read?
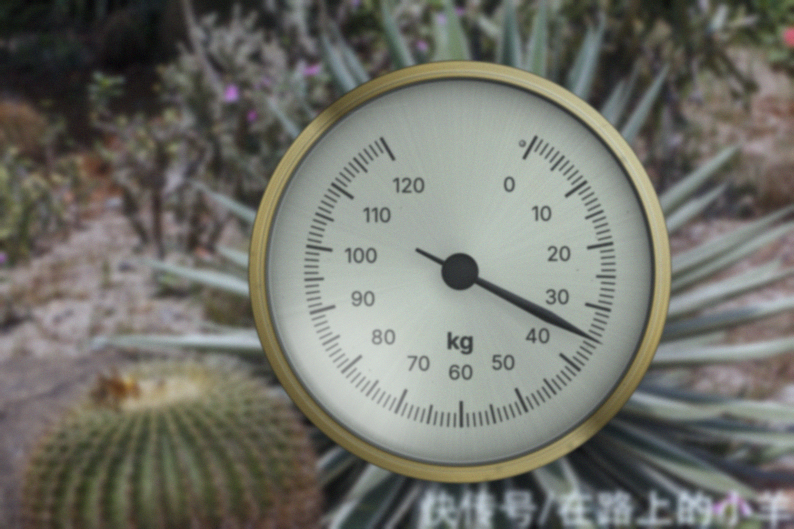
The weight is 35,kg
